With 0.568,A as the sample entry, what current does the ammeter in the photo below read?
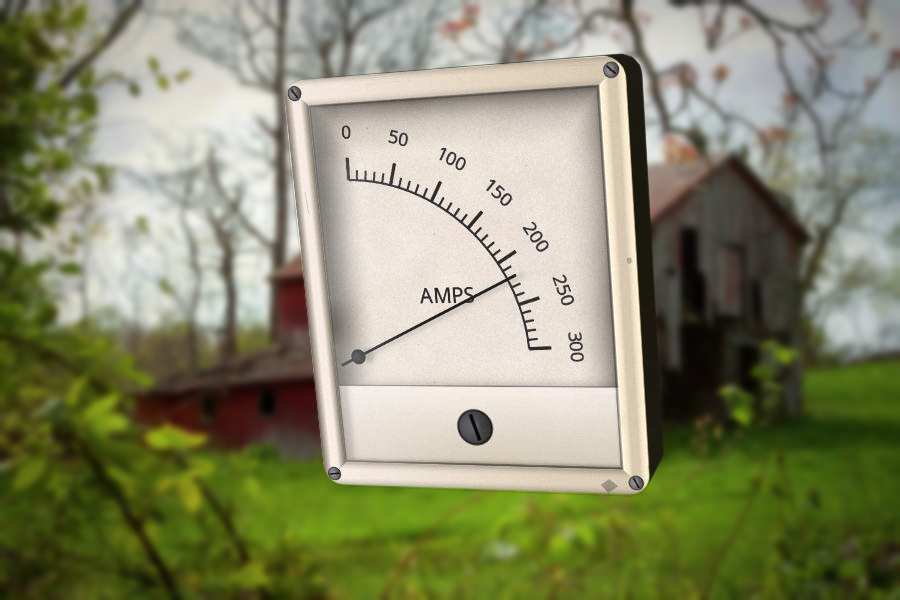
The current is 220,A
